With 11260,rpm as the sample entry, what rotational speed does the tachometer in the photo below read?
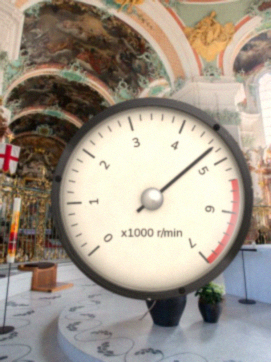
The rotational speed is 4700,rpm
